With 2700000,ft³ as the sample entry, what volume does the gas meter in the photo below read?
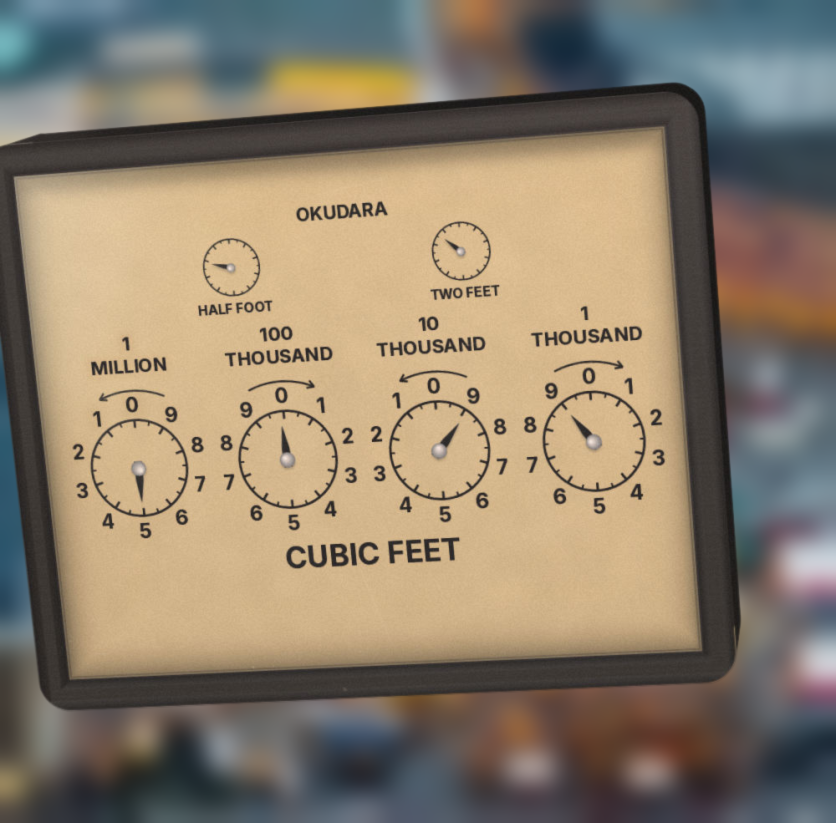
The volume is 498900,ft³
